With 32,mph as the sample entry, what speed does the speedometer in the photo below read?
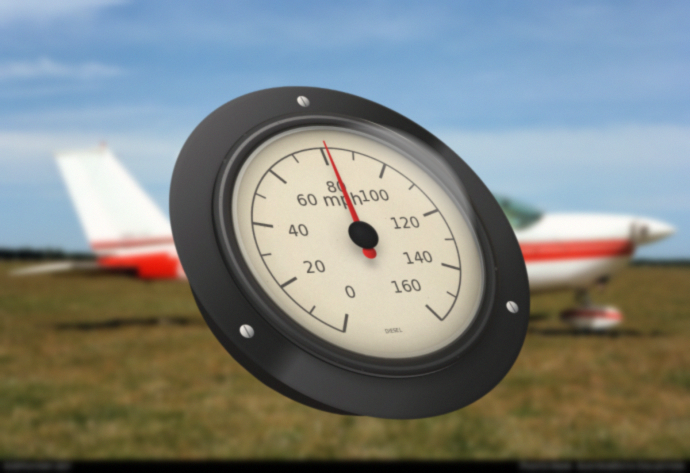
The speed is 80,mph
